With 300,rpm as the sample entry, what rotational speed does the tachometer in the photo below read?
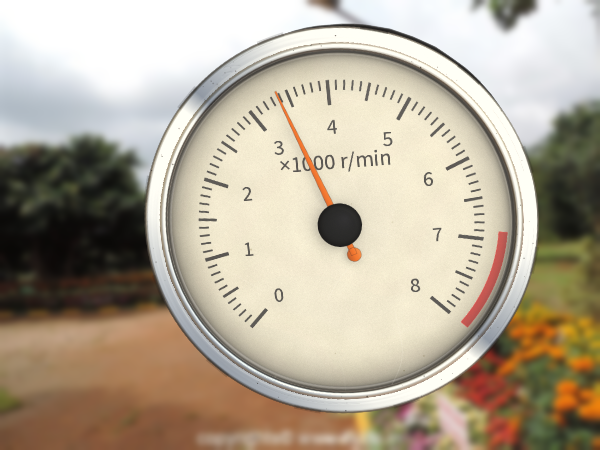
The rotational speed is 3400,rpm
